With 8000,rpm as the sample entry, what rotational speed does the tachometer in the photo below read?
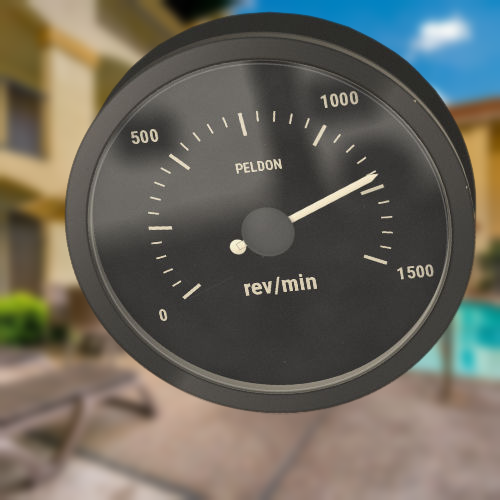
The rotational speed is 1200,rpm
